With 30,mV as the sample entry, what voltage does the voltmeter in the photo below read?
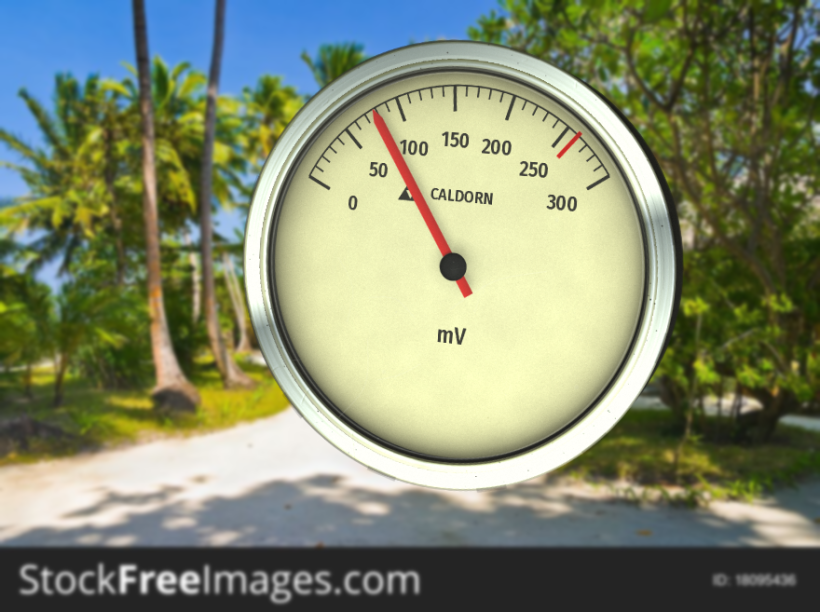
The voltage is 80,mV
